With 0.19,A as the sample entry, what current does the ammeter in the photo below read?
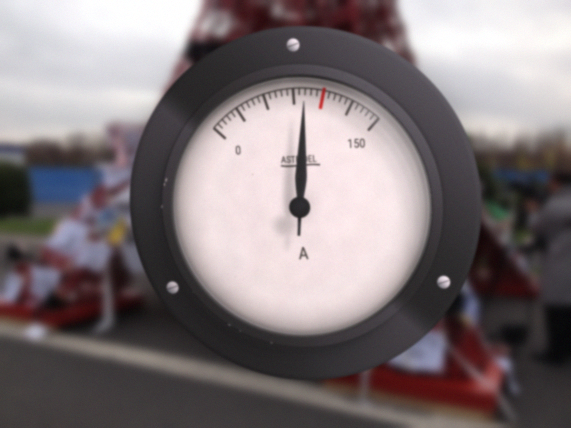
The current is 85,A
